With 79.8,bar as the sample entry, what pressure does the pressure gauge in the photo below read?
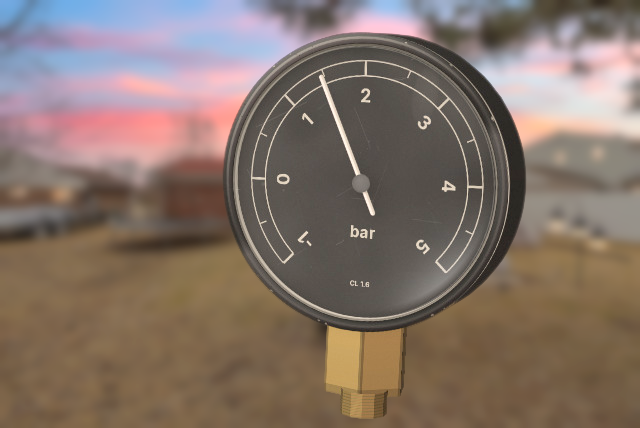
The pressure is 1.5,bar
